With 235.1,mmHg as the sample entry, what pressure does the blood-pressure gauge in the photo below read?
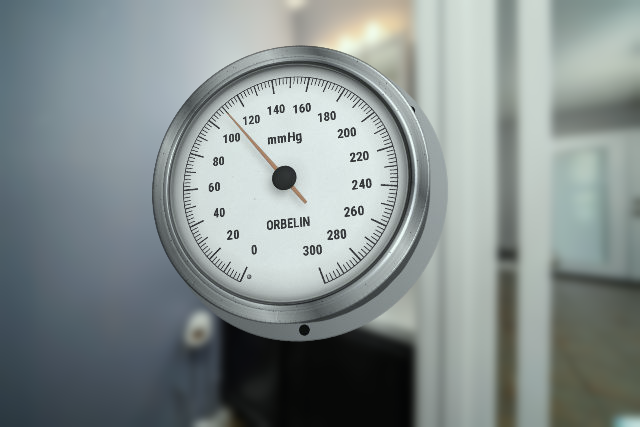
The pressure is 110,mmHg
